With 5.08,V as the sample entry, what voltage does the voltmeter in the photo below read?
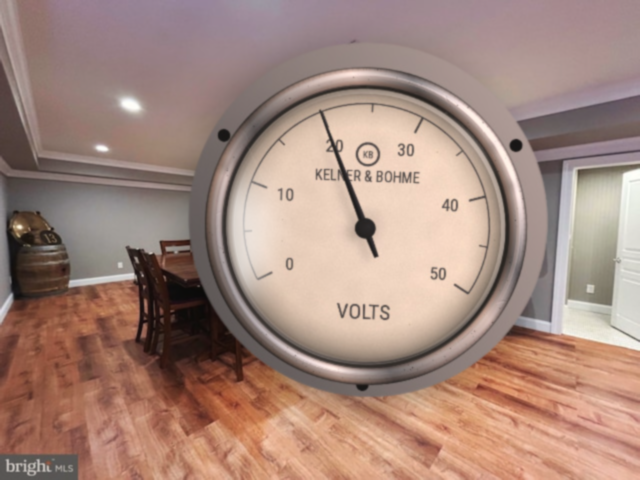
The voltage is 20,V
